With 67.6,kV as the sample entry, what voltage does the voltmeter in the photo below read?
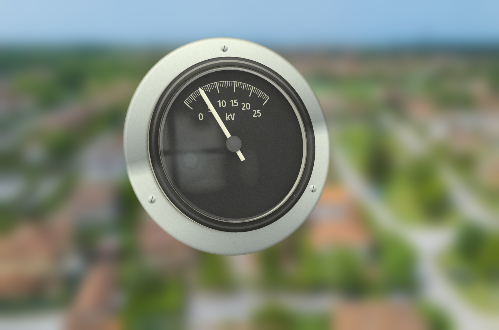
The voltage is 5,kV
